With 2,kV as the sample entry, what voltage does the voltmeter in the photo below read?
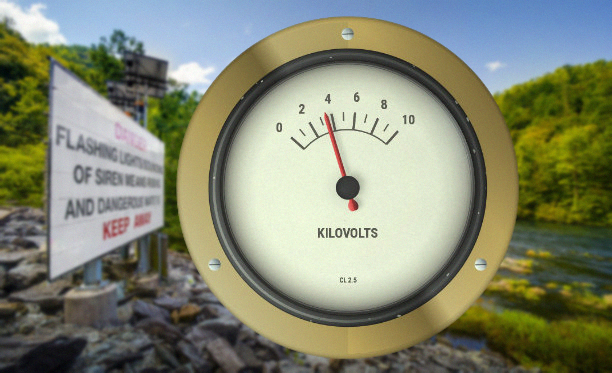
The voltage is 3.5,kV
